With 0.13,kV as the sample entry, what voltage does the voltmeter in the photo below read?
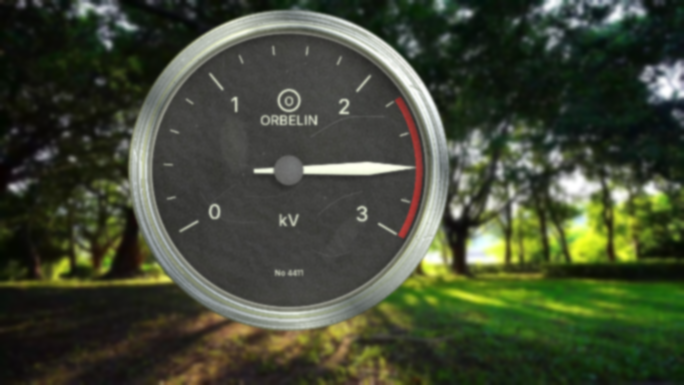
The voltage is 2.6,kV
